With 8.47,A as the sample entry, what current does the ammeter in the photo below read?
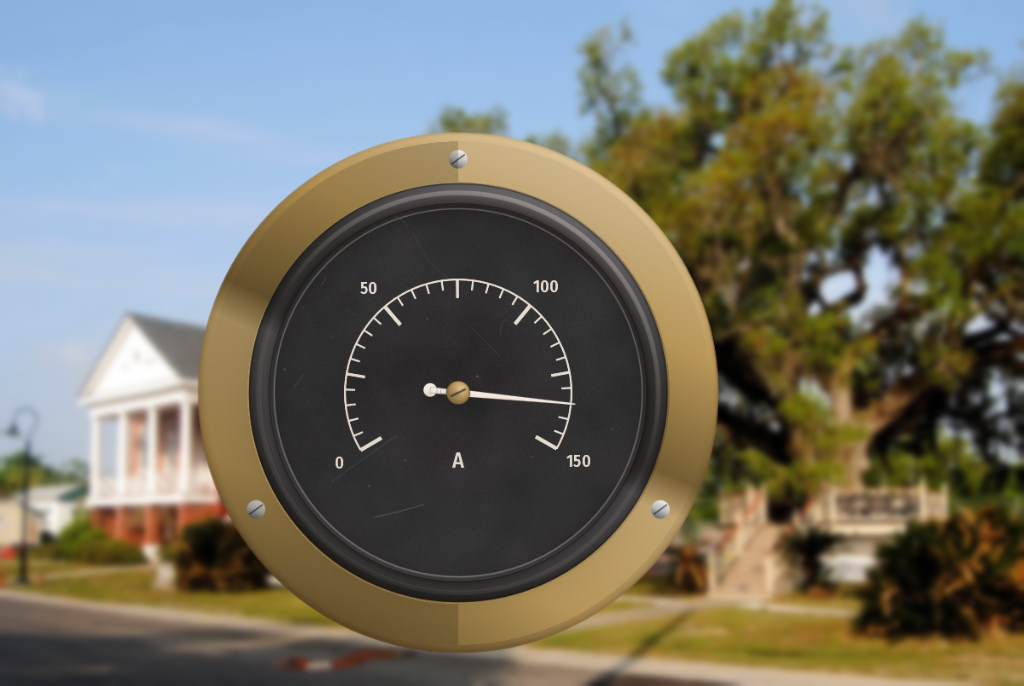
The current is 135,A
